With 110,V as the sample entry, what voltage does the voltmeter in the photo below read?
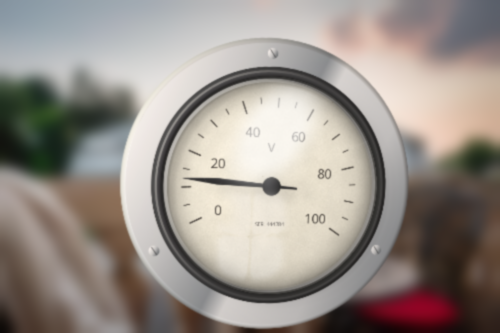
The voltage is 12.5,V
